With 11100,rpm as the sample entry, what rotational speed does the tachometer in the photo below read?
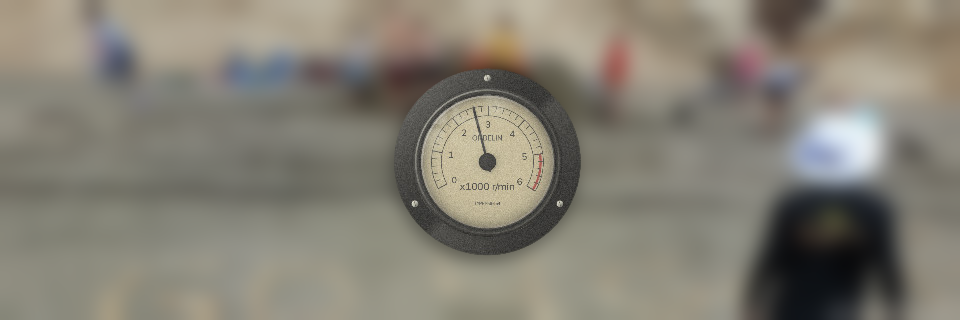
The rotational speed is 2600,rpm
